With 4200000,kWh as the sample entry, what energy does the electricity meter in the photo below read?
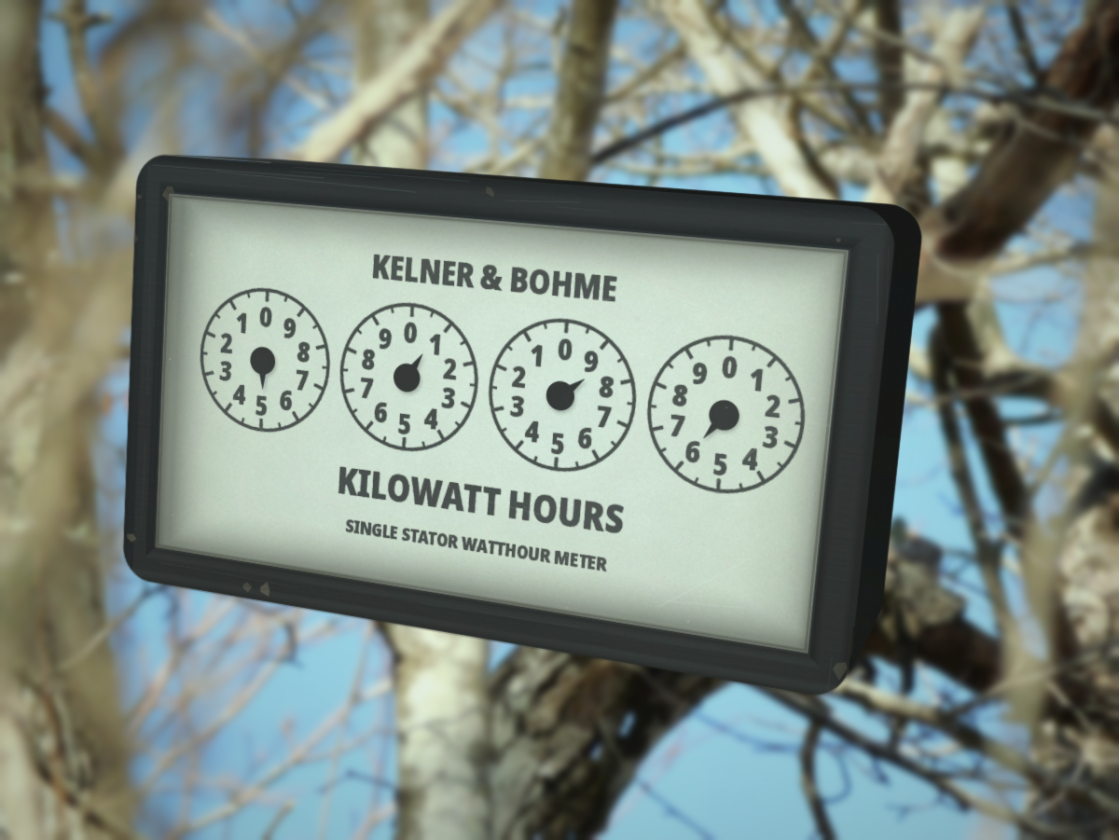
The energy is 5086,kWh
